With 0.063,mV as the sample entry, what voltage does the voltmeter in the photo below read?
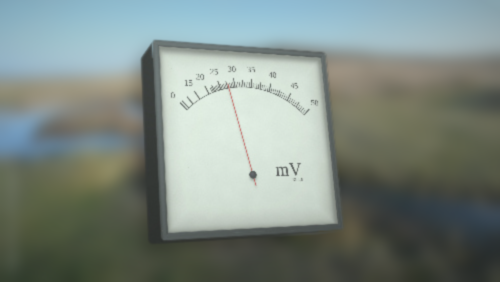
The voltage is 27.5,mV
